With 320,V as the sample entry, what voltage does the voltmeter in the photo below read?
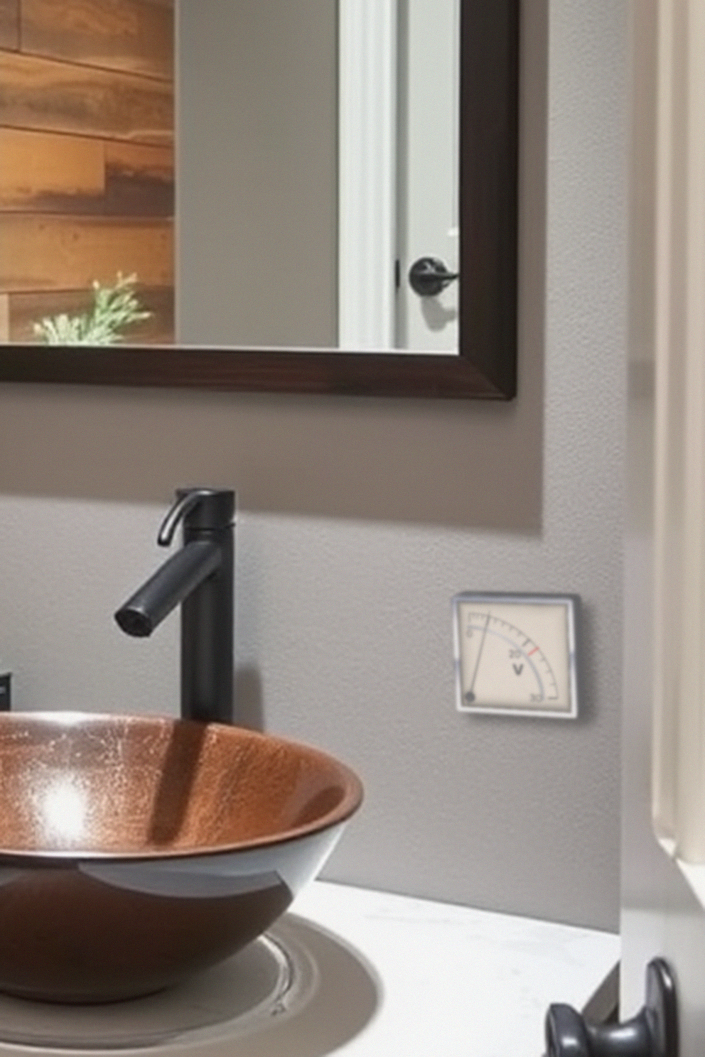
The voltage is 10,V
